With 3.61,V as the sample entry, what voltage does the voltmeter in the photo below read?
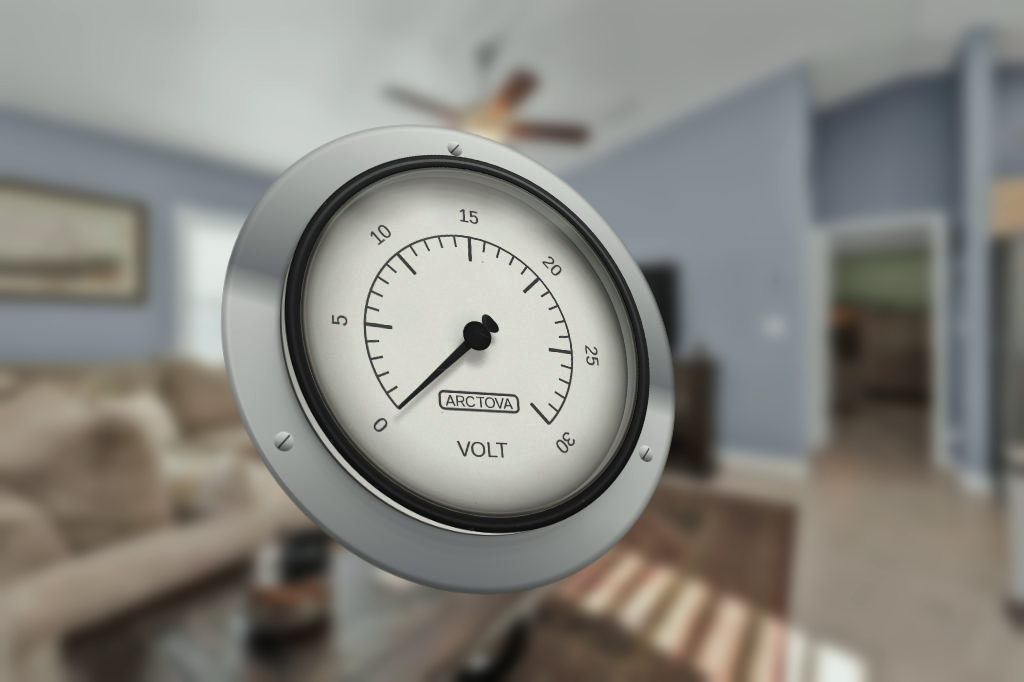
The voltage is 0,V
